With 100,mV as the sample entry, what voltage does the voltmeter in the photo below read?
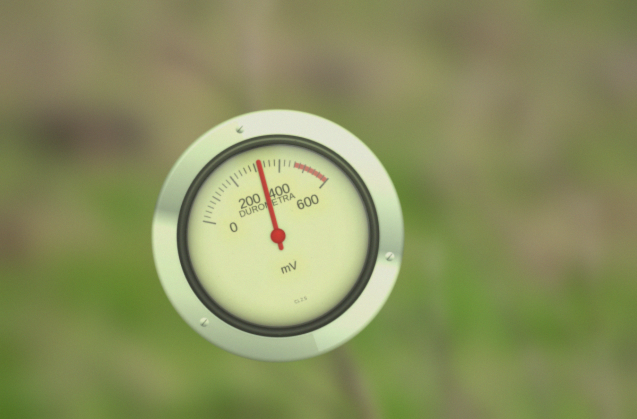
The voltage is 320,mV
